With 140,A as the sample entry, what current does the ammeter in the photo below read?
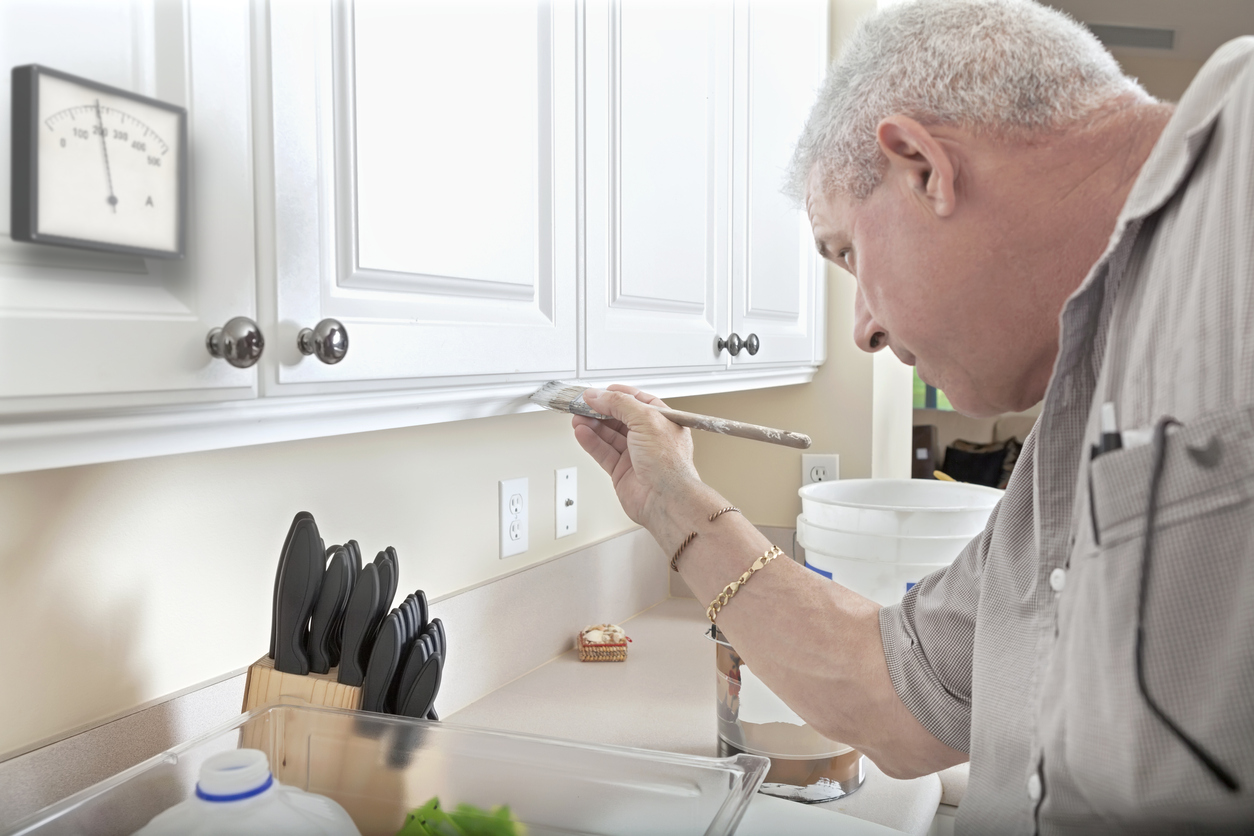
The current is 200,A
